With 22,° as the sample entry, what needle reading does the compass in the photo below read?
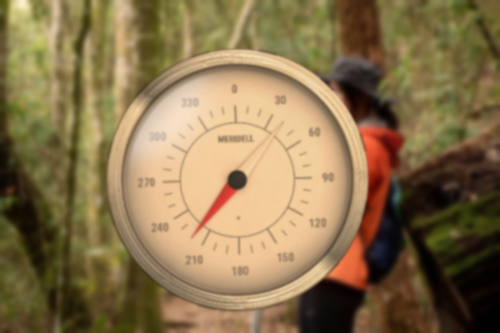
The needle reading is 220,°
